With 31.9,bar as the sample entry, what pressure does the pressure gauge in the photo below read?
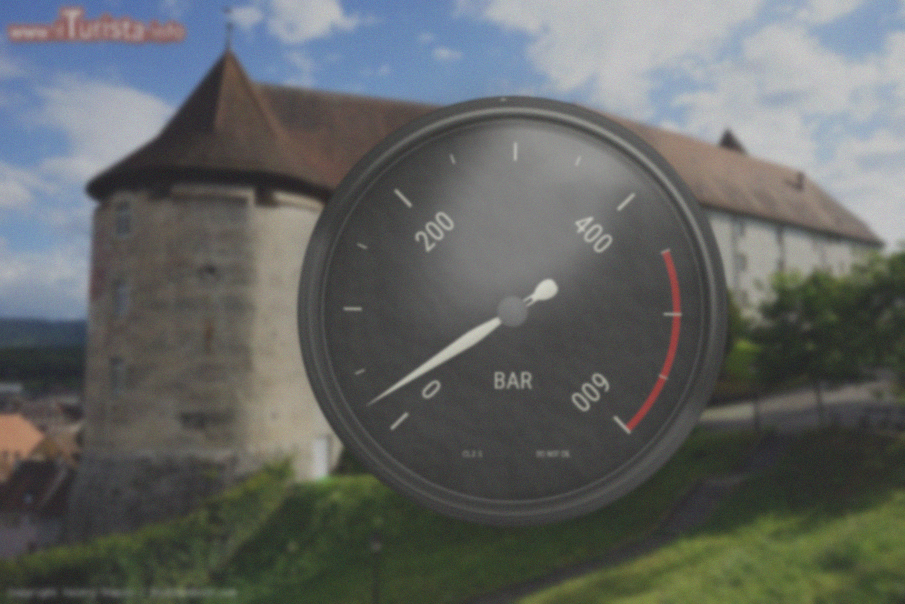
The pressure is 25,bar
